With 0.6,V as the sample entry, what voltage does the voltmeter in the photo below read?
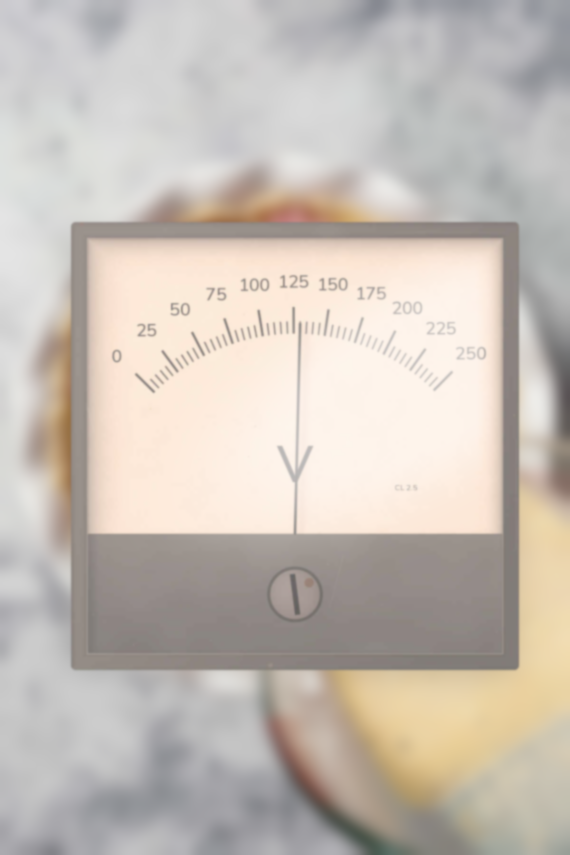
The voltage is 130,V
